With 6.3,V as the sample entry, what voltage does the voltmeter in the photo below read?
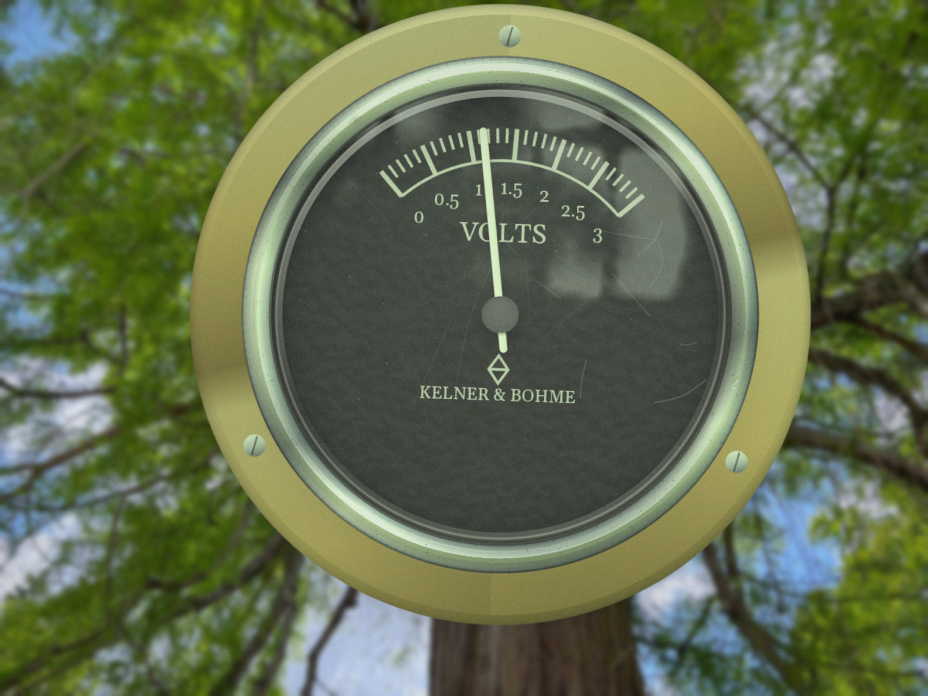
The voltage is 1.15,V
